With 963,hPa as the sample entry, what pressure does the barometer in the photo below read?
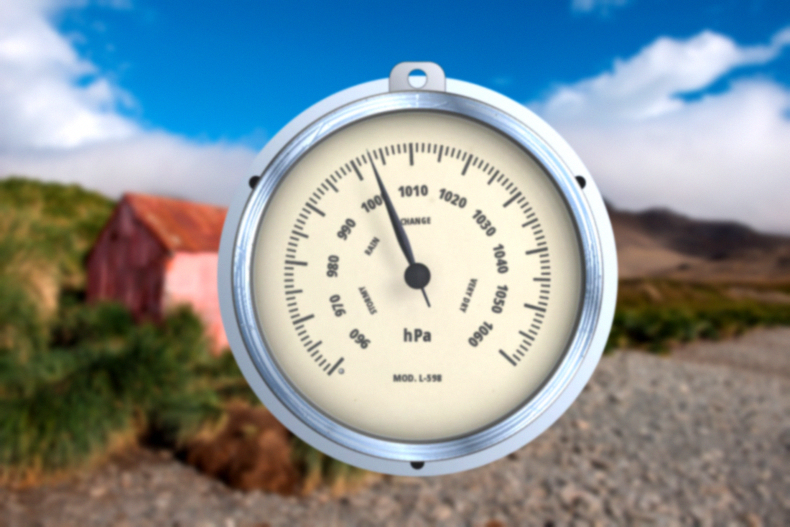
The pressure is 1003,hPa
